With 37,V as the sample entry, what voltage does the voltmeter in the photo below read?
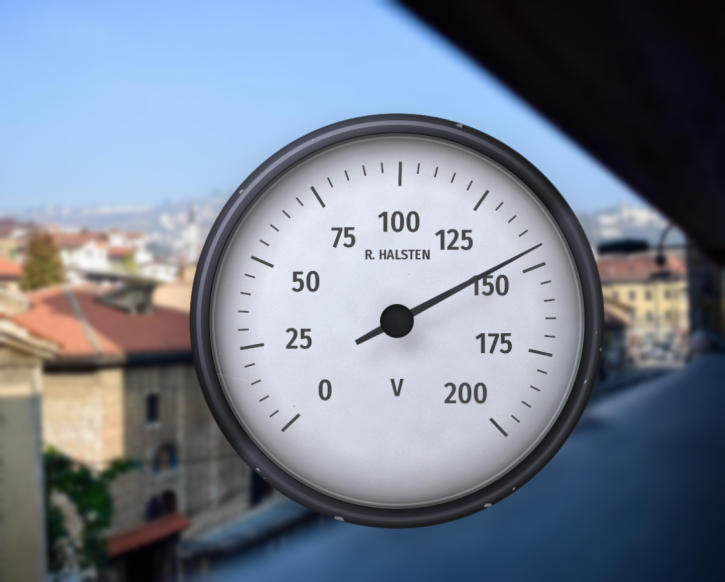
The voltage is 145,V
